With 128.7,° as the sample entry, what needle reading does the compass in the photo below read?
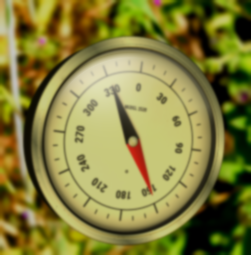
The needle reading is 150,°
